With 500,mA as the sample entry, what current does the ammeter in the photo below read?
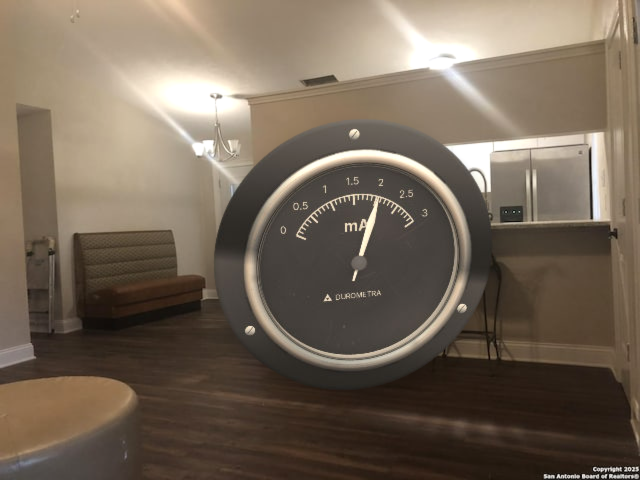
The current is 2,mA
